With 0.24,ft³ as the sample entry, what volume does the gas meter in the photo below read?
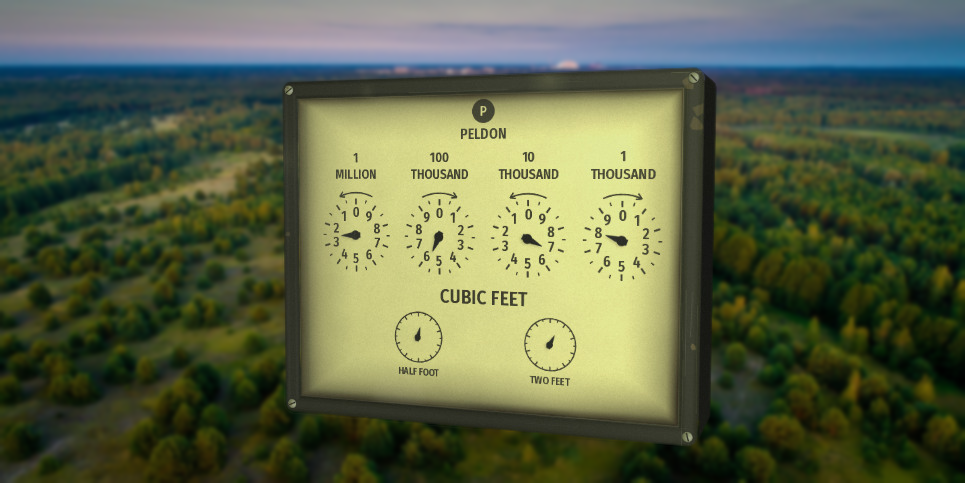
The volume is 256800,ft³
